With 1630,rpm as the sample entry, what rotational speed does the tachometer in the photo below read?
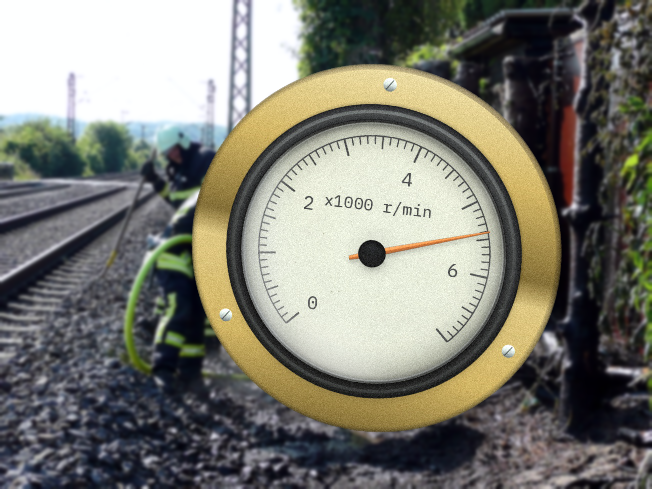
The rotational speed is 5400,rpm
